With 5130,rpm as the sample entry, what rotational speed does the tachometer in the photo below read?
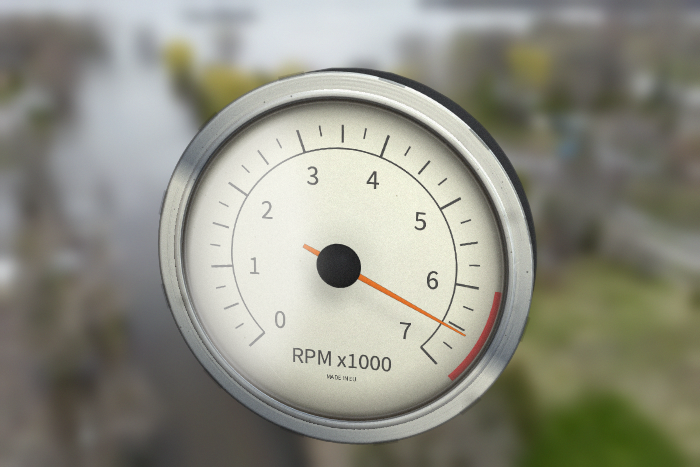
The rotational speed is 6500,rpm
